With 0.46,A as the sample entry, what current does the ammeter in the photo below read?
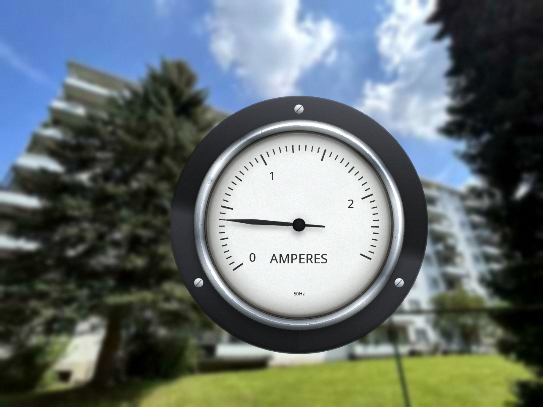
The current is 0.4,A
